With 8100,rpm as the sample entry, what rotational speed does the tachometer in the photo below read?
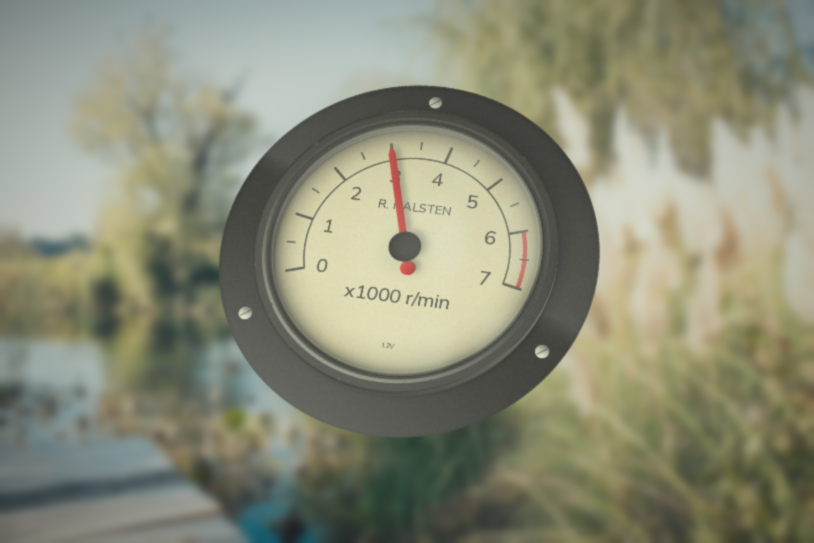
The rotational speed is 3000,rpm
